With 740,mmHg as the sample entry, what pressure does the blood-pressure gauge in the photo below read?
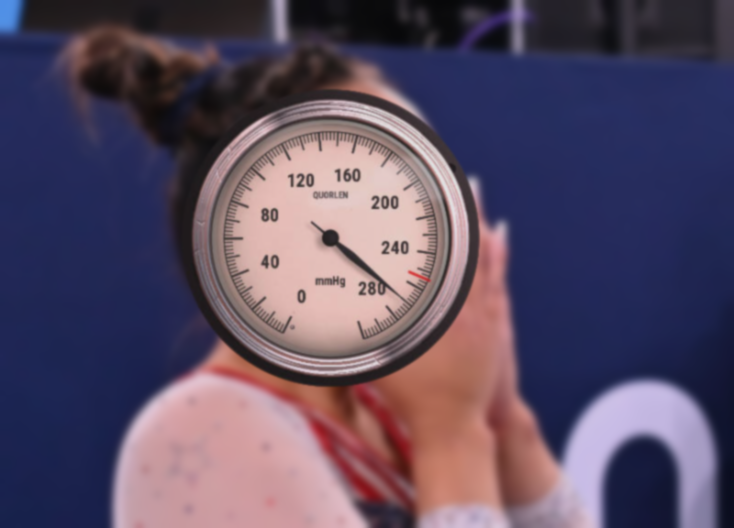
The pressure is 270,mmHg
